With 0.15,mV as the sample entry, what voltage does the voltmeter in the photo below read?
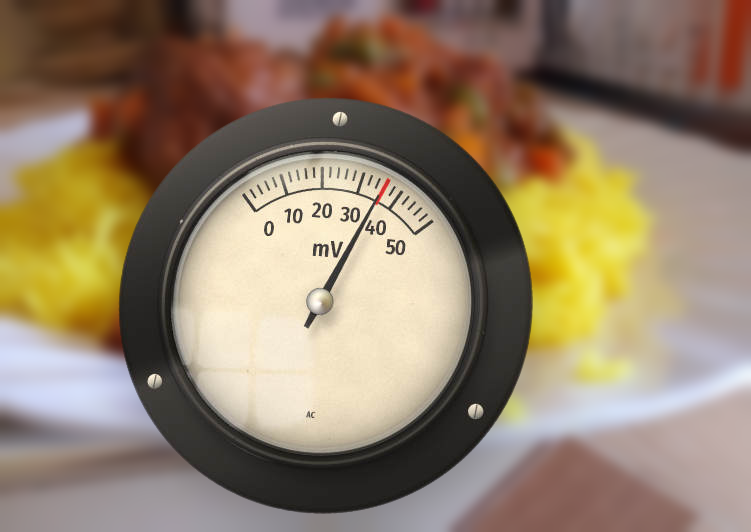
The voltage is 36,mV
